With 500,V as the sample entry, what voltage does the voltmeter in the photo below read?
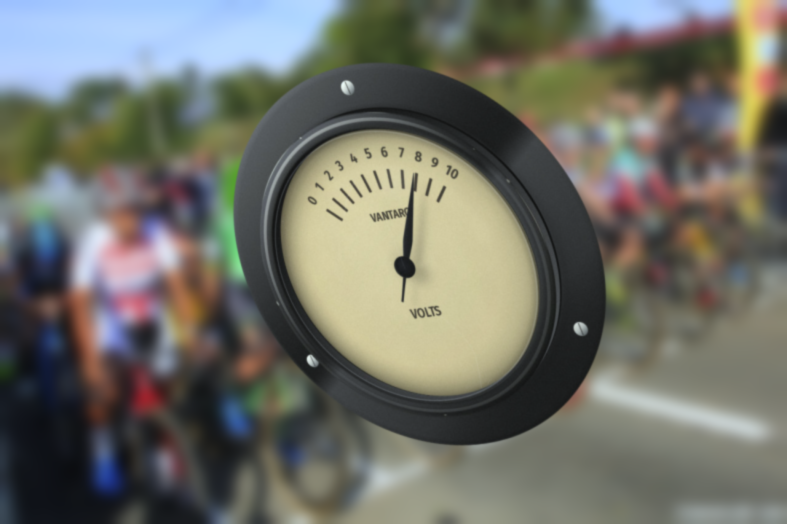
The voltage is 8,V
